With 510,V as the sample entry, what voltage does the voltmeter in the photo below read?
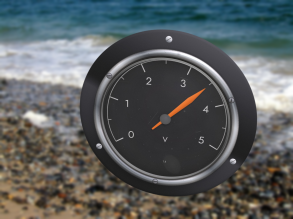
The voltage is 3.5,V
